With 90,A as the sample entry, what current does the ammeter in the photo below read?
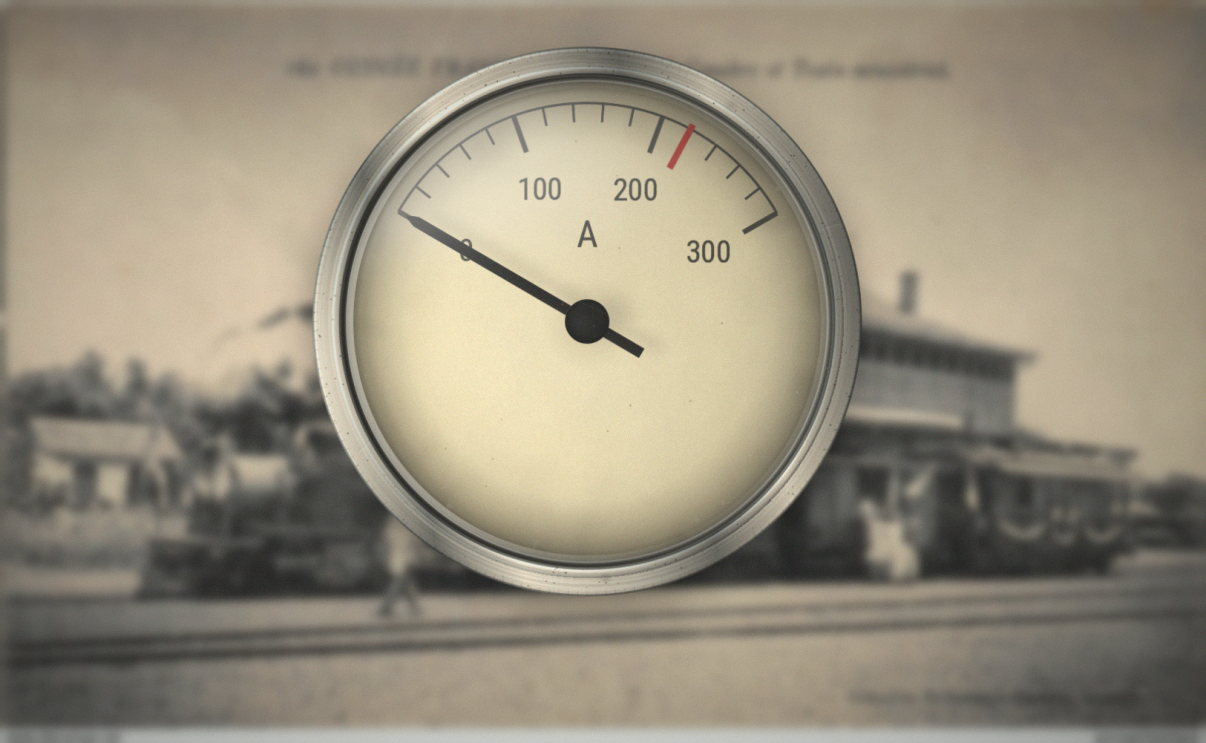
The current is 0,A
